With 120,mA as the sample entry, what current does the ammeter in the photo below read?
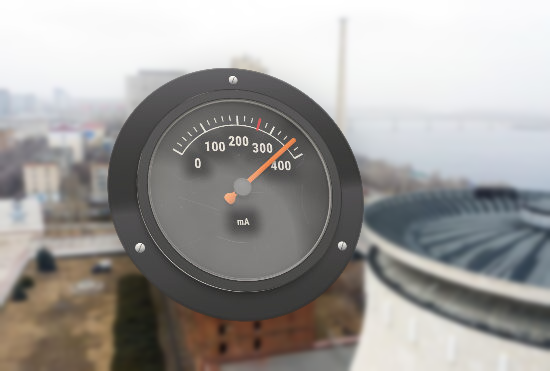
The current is 360,mA
